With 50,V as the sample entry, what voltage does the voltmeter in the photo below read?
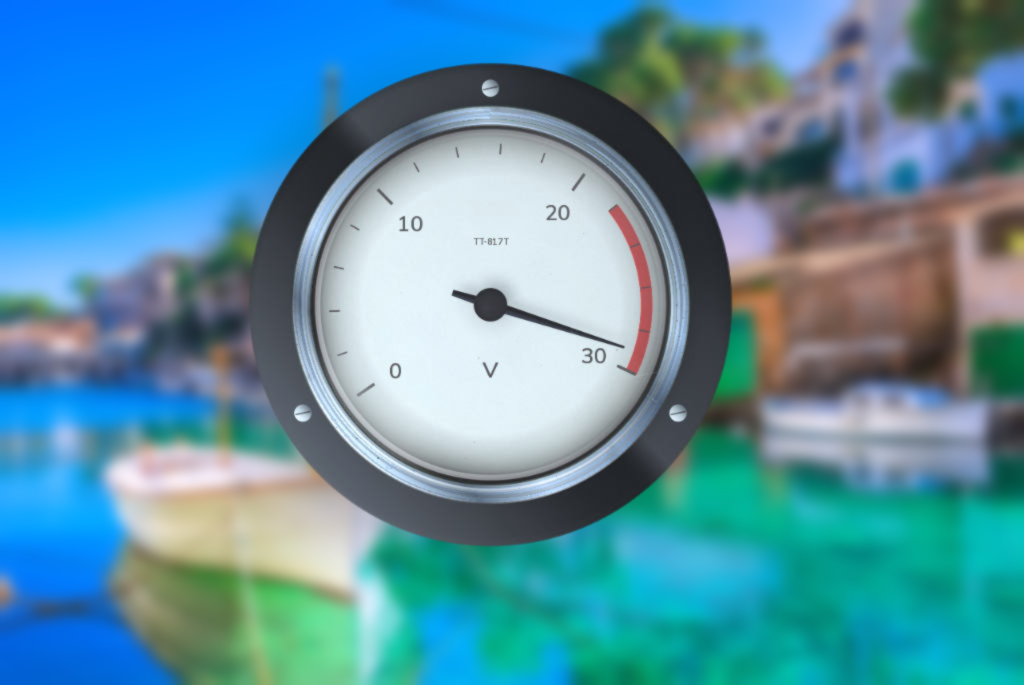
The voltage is 29,V
